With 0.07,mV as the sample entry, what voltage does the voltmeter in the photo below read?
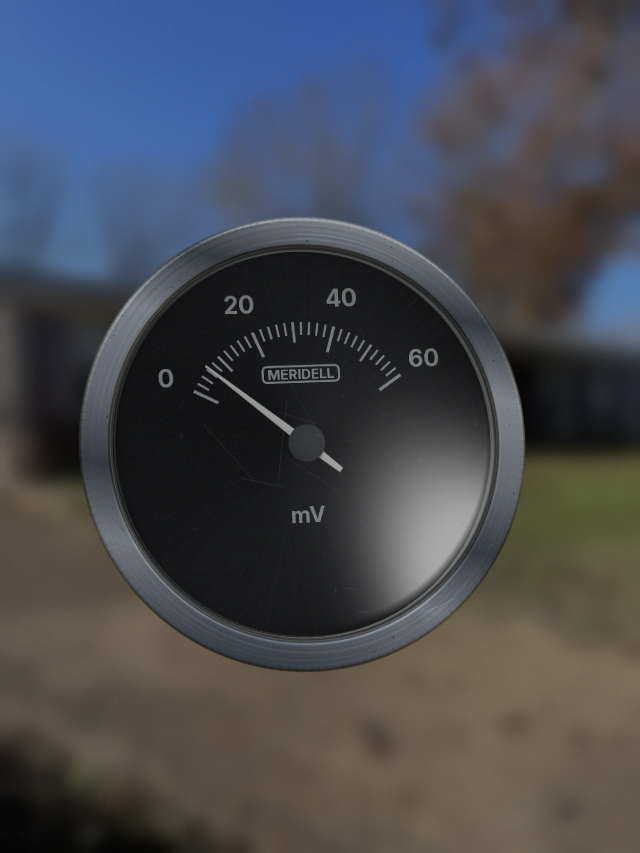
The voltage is 6,mV
